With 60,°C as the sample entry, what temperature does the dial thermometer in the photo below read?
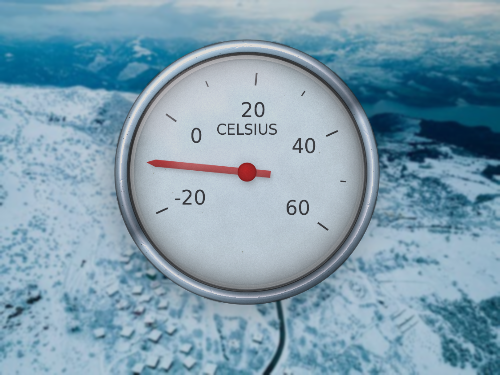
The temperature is -10,°C
